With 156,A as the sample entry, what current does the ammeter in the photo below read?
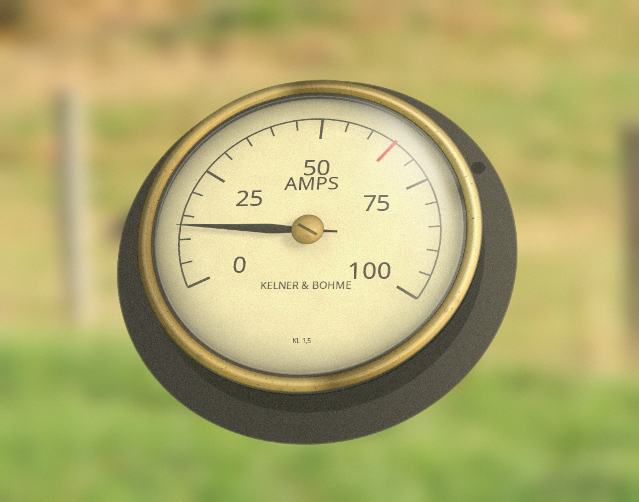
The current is 12.5,A
